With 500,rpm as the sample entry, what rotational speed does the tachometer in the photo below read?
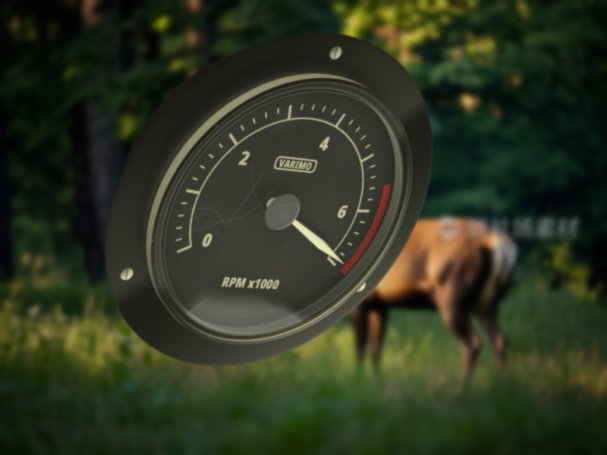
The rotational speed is 6900,rpm
